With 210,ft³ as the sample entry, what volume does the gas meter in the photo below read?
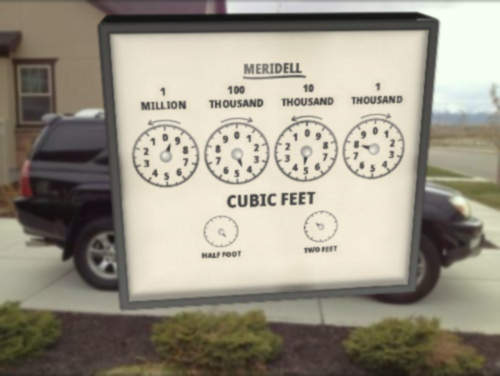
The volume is 944800,ft³
